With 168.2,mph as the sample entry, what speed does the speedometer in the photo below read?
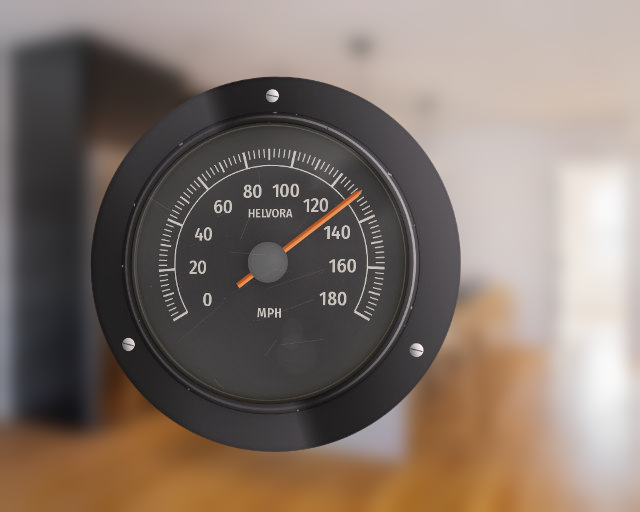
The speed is 130,mph
